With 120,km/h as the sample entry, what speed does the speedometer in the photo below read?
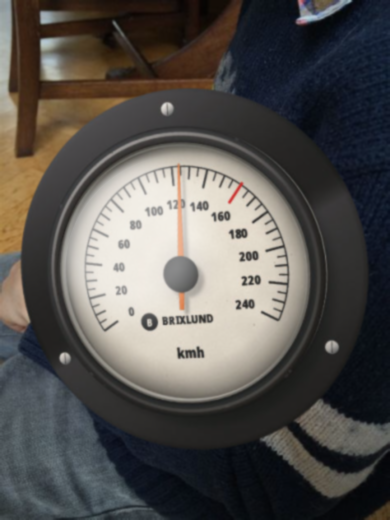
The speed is 125,km/h
